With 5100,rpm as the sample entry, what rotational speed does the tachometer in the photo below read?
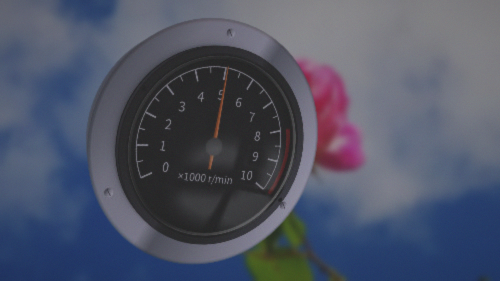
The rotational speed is 5000,rpm
